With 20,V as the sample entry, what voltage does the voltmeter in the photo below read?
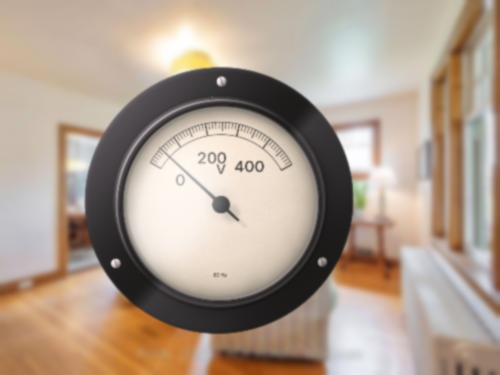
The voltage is 50,V
